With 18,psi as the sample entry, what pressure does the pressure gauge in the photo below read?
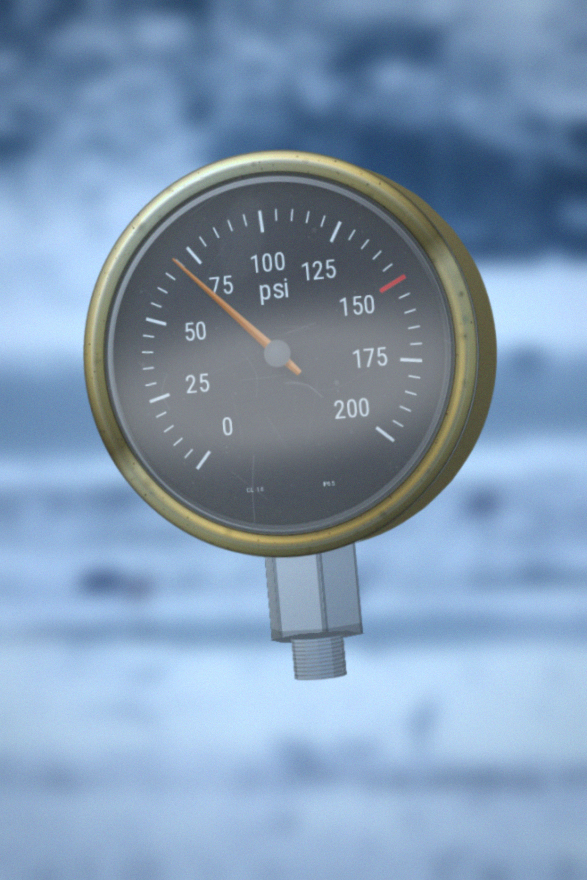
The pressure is 70,psi
